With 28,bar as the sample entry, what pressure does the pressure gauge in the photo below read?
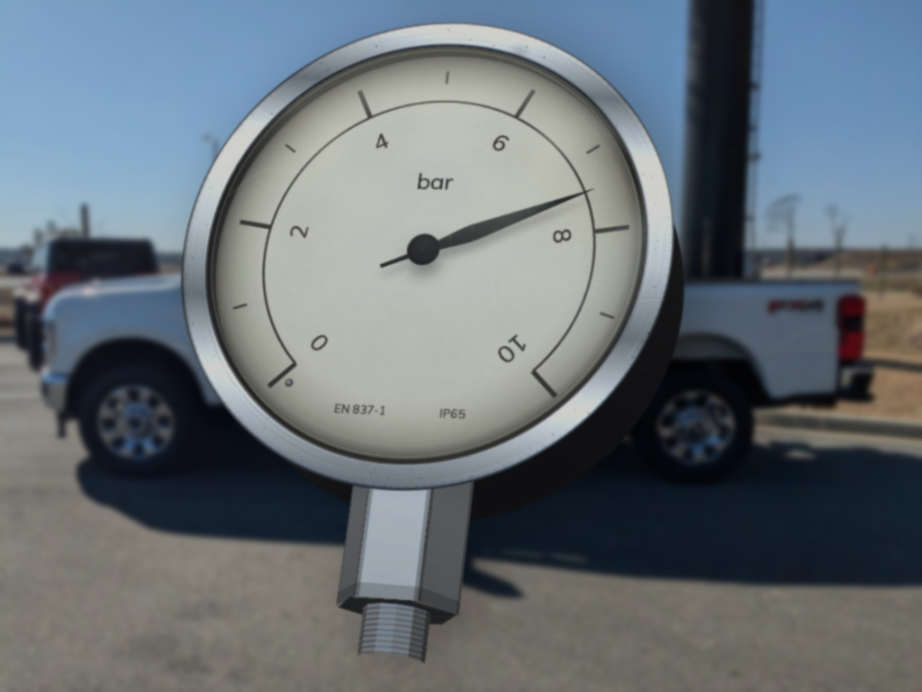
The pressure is 7.5,bar
